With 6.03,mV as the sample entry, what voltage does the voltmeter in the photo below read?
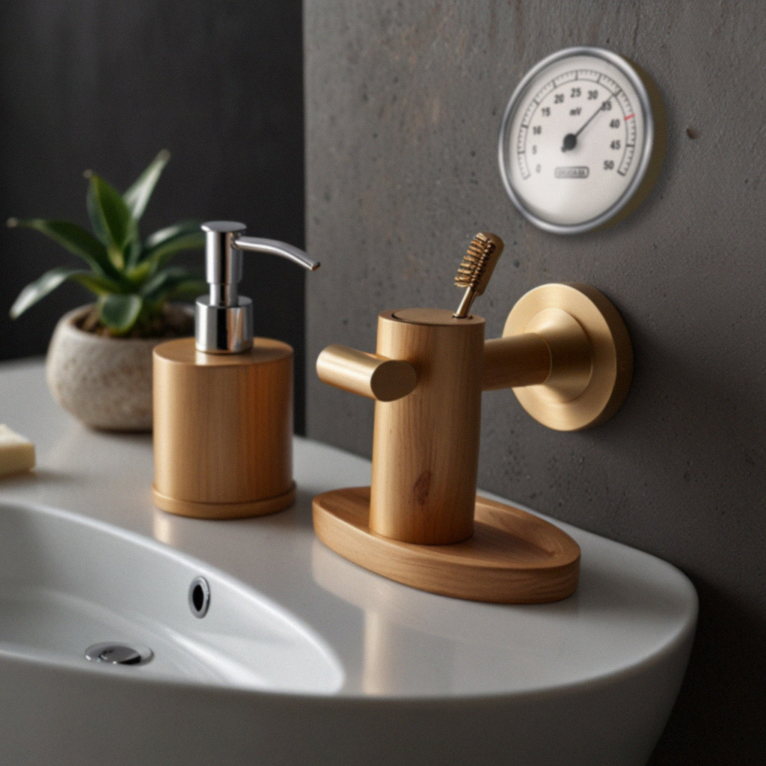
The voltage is 35,mV
